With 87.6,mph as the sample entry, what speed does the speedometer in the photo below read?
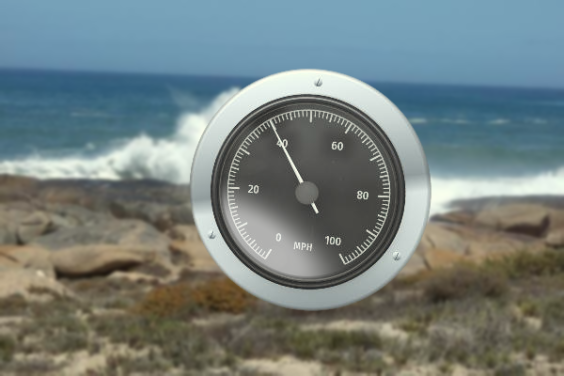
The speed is 40,mph
